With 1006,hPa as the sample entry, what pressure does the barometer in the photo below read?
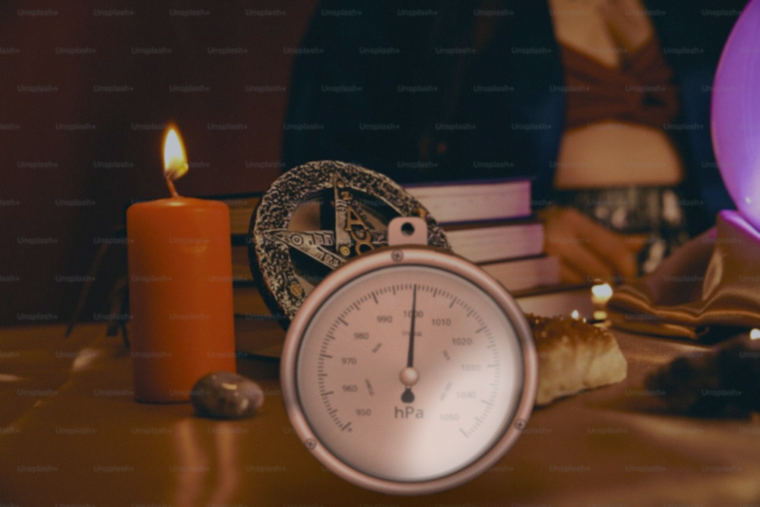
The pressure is 1000,hPa
